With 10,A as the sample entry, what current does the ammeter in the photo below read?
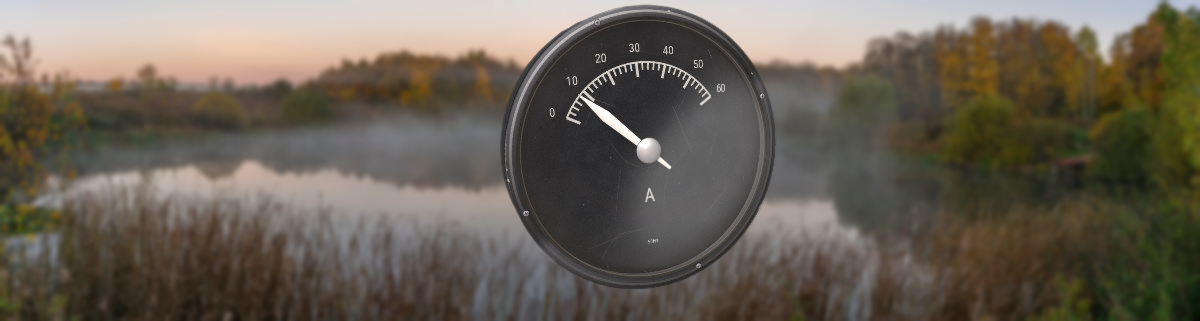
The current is 8,A
